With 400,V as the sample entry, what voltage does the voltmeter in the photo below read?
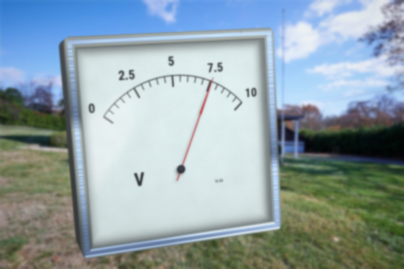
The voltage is 7.5,V
